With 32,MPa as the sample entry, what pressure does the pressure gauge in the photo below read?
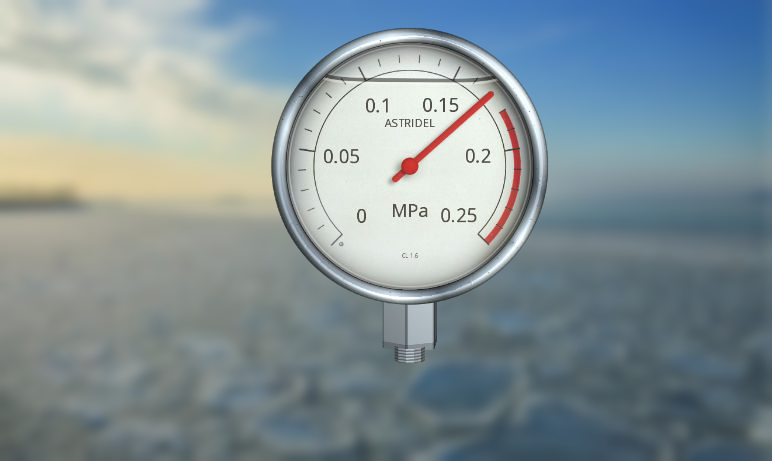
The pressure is 0.17,MPa
